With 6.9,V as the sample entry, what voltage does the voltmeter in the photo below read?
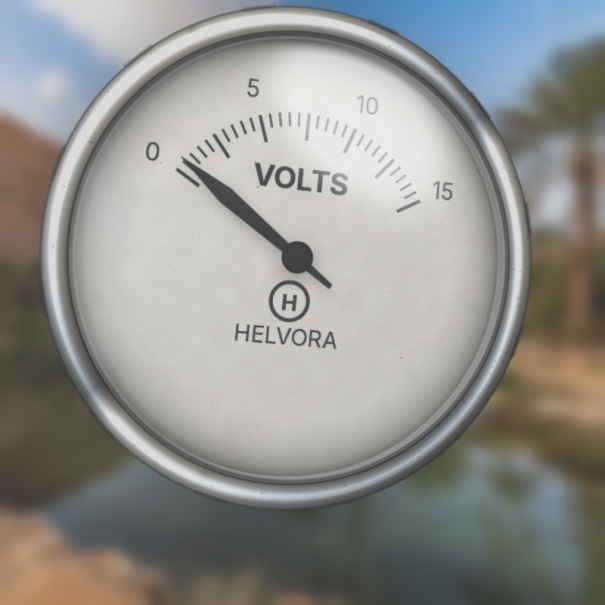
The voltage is 0.5,V
